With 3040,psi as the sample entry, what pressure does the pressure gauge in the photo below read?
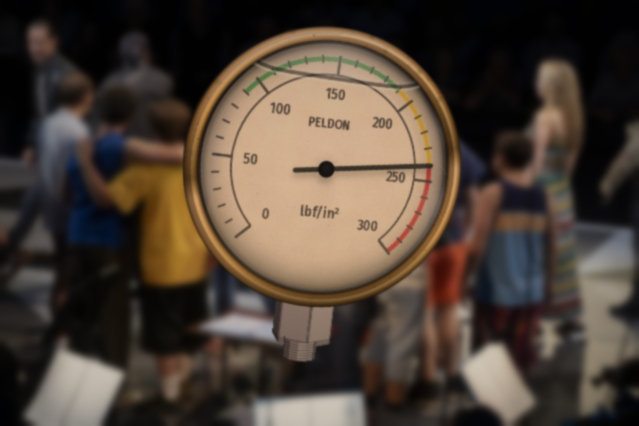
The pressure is 240,psi
